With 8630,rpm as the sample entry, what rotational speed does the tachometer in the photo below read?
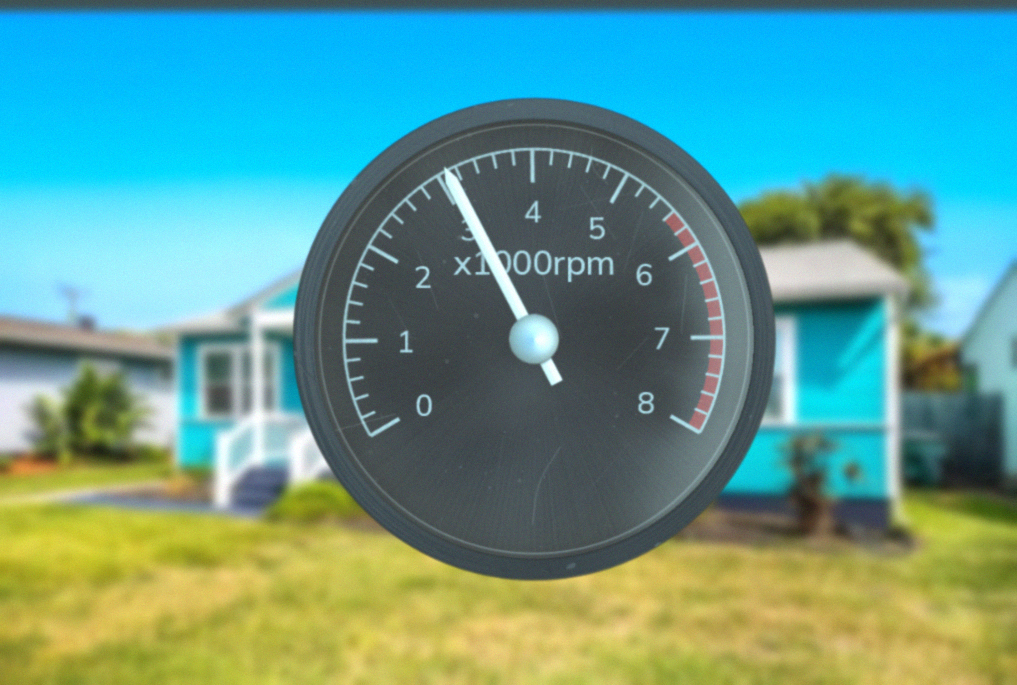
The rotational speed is 3100,rpm
